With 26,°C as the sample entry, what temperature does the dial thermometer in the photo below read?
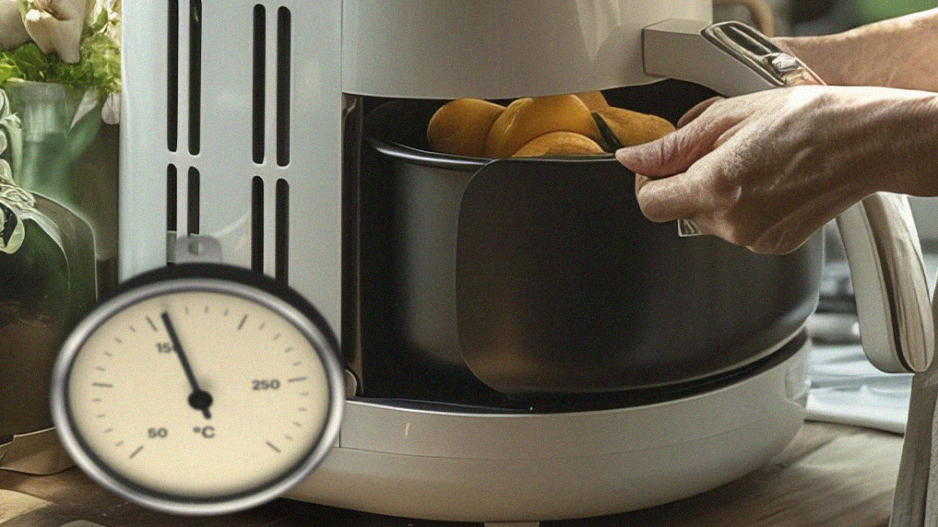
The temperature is 160,°C
